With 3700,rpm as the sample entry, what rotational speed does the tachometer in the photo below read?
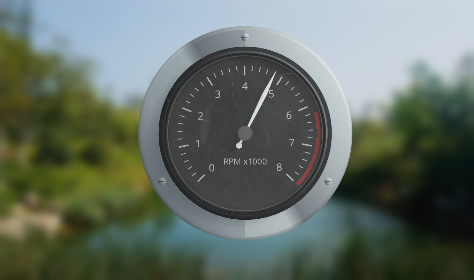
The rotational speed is 4800,rpm
